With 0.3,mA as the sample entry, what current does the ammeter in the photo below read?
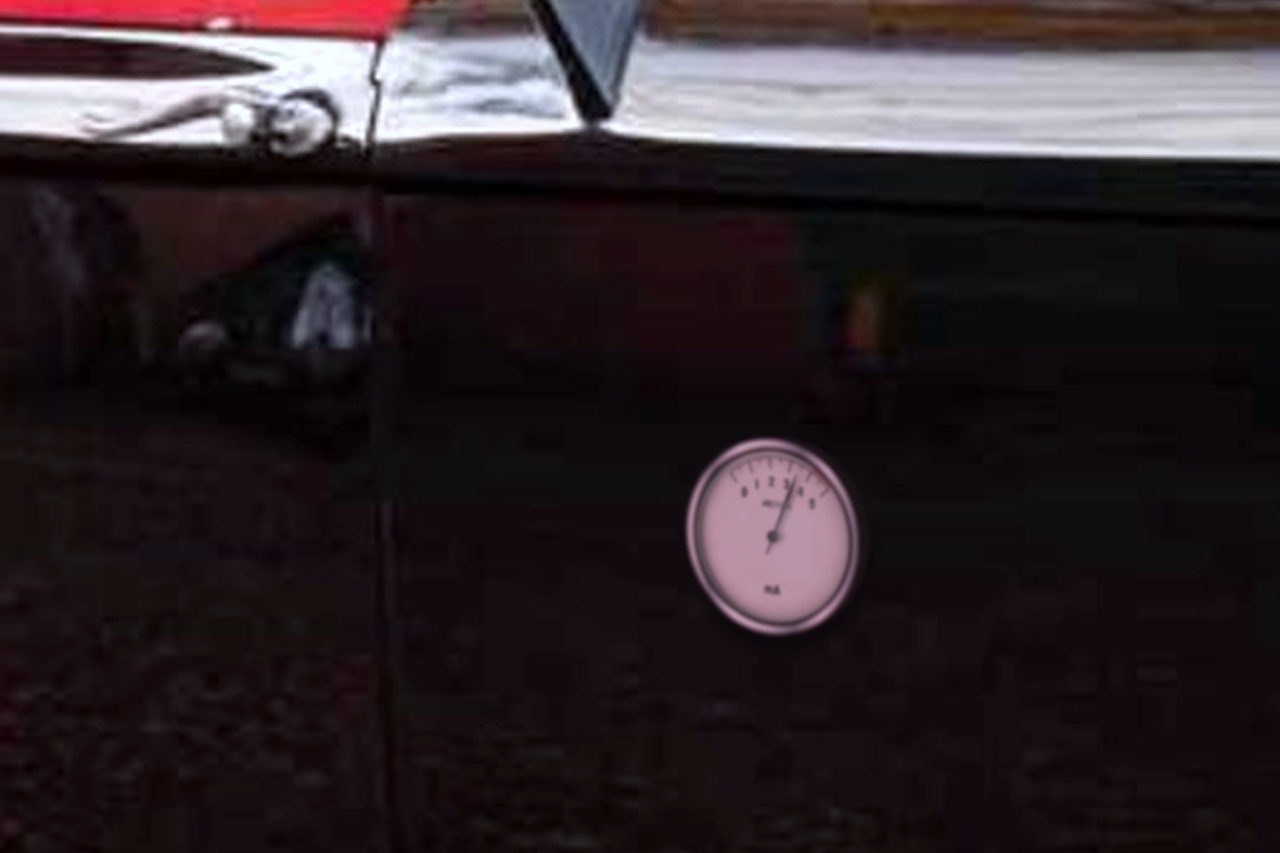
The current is 3.5,mA
